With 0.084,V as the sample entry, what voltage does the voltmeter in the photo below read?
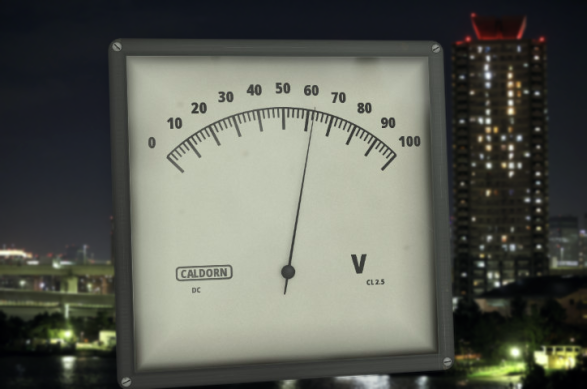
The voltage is 62,V
